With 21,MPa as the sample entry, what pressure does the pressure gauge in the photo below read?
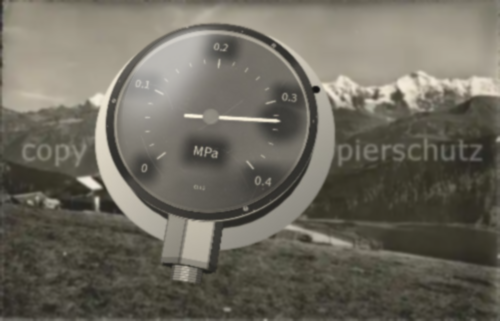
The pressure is 0.33,MPa
